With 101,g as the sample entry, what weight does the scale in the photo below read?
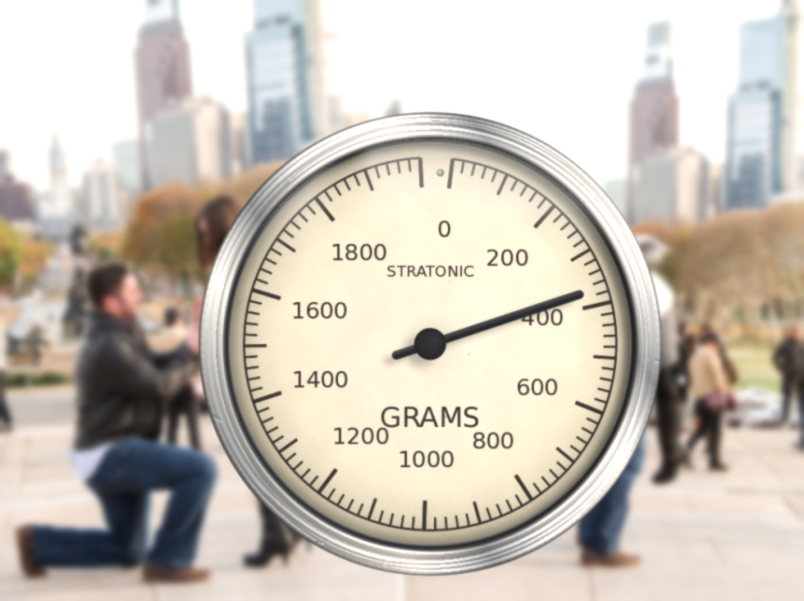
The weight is 370,g
